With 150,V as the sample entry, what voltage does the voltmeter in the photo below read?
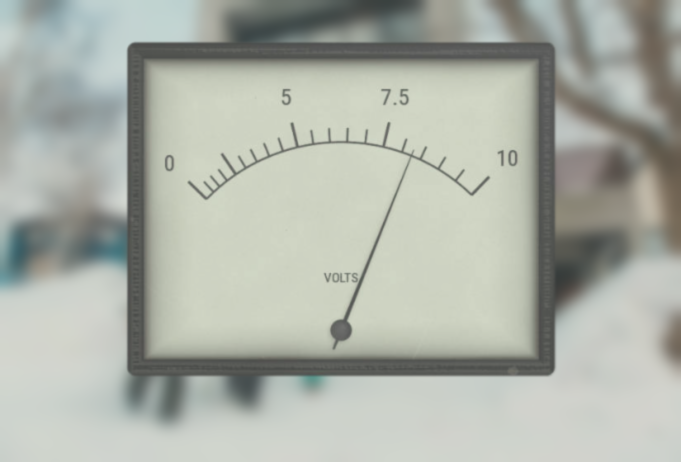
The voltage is 8.25,V
